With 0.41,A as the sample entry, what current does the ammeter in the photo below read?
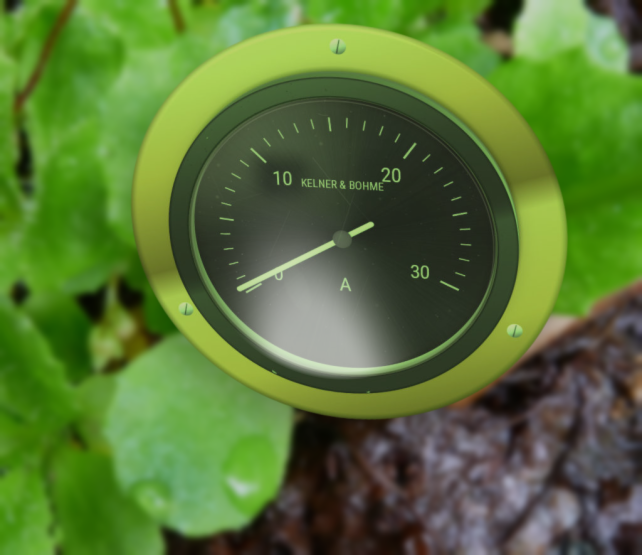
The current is 0.5,A
